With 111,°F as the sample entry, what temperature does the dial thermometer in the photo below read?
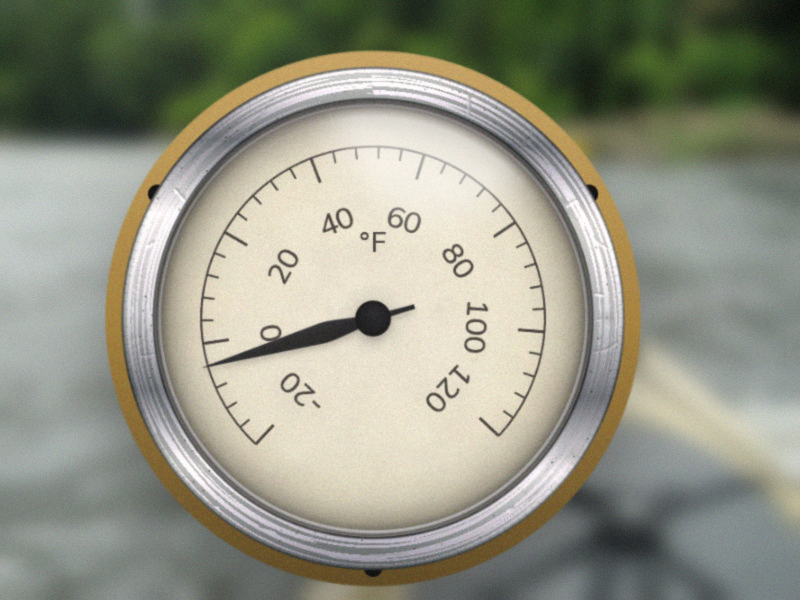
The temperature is -4,°F
